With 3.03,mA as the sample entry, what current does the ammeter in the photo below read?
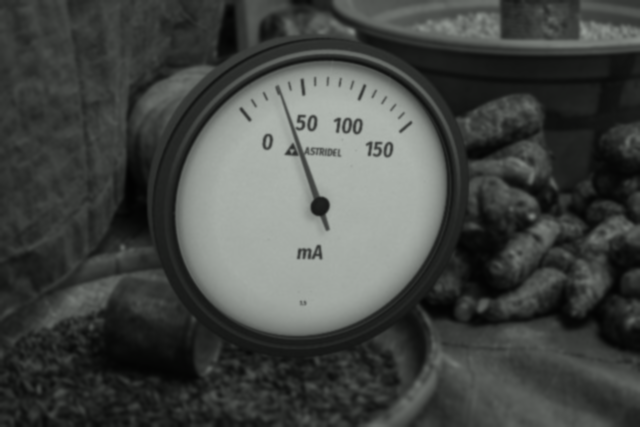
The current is 30,mA
